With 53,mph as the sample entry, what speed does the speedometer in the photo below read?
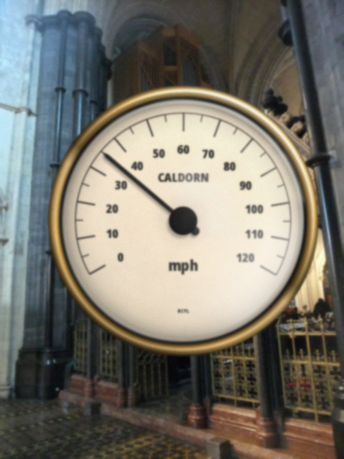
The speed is 35,mph
